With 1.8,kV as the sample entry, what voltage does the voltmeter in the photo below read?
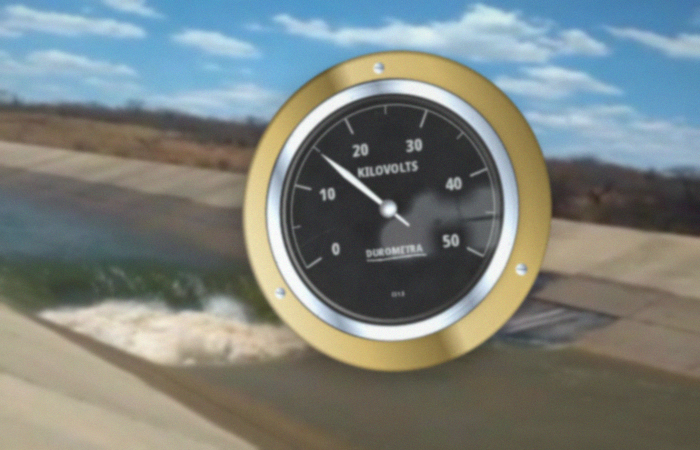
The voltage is 15,kV
